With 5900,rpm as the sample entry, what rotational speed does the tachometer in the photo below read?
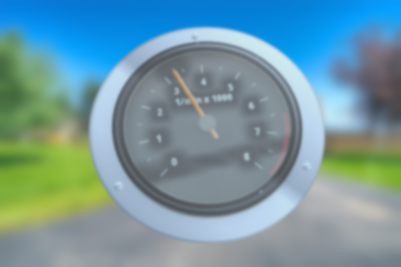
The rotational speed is 3250,rpm
